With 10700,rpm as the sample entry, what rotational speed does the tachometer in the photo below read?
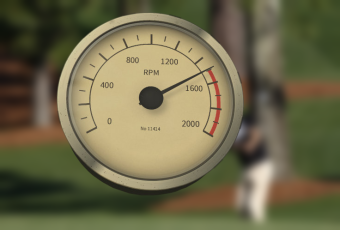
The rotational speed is 1500,rpm
